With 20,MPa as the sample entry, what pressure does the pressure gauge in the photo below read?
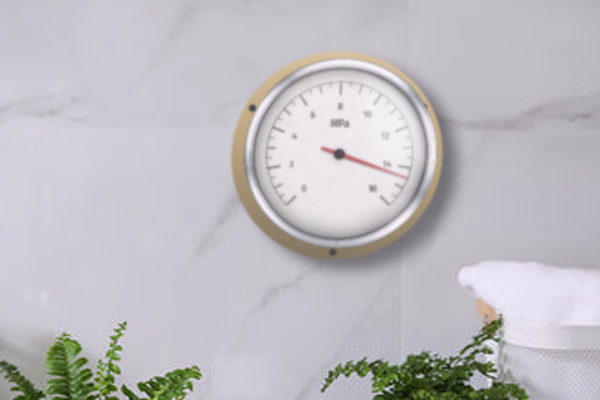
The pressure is 14.5,MPa
